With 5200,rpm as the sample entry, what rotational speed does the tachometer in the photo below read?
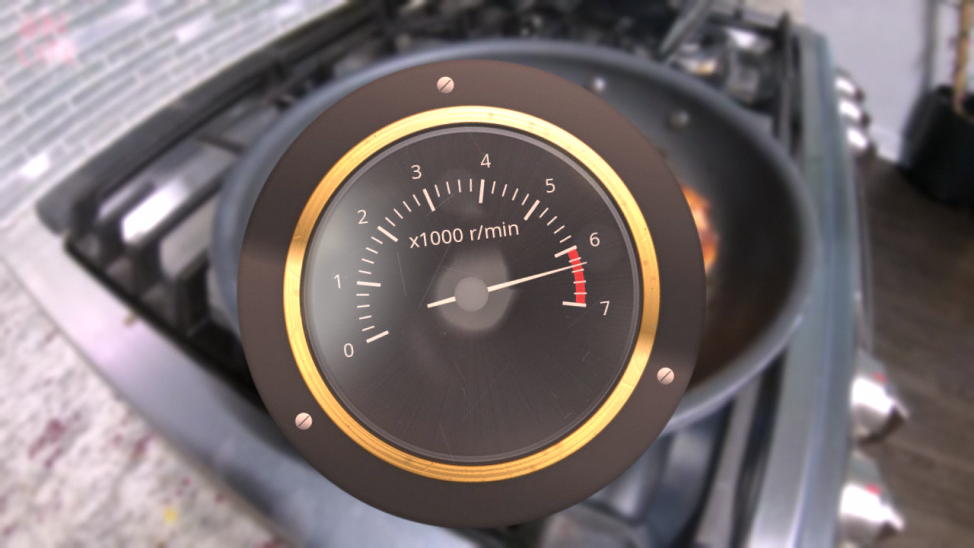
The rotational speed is 6300,rpm
